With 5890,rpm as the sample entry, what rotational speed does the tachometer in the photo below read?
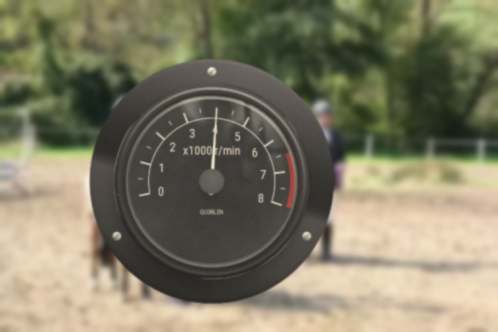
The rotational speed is 4000,rpm
